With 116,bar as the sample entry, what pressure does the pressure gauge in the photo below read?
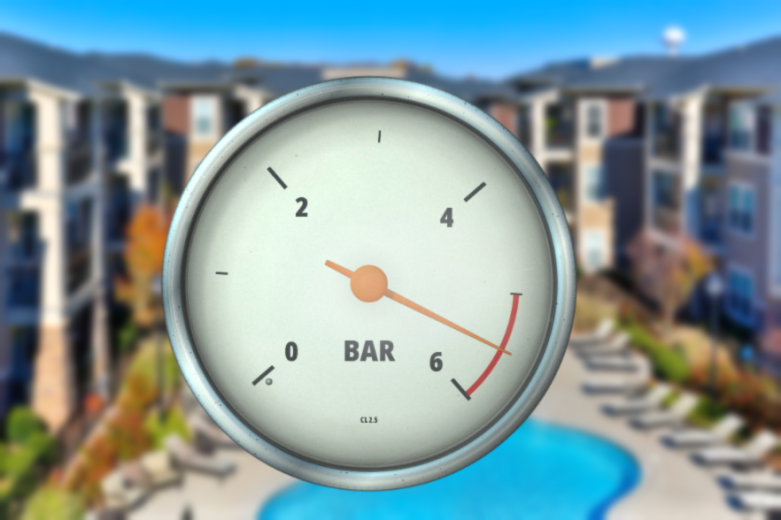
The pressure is 5.5,bar
